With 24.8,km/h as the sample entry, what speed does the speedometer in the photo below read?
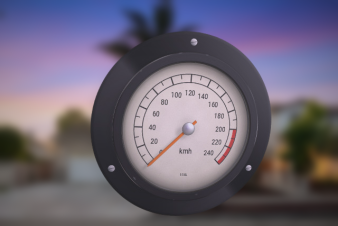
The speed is 0,km/h
